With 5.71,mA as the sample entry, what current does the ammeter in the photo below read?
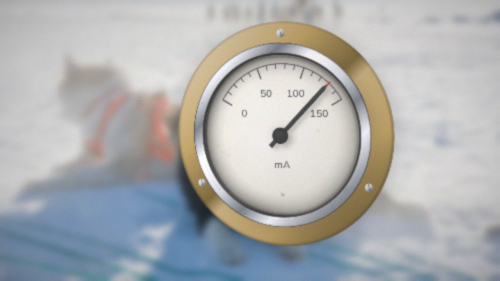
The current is 130,mA
